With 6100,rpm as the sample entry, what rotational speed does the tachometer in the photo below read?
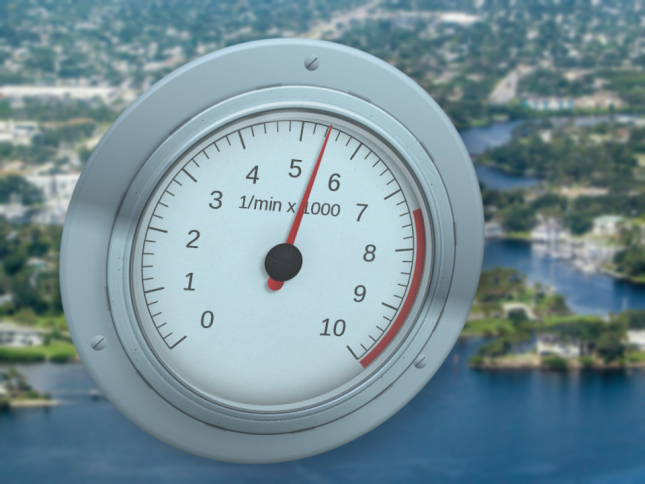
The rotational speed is 5400,rpm
